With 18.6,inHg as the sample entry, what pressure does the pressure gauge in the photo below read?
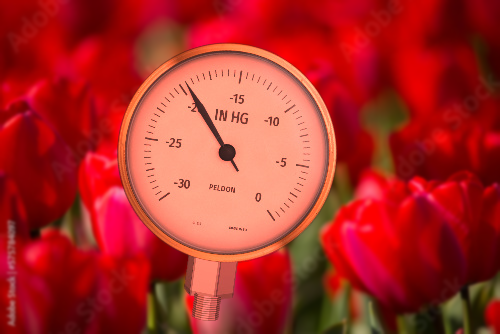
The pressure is -19.5,inHg
